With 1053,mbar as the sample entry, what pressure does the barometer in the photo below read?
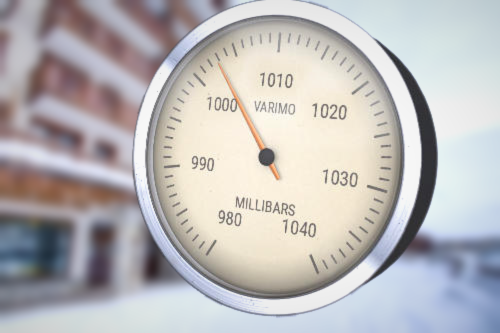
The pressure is 1003,mbar
